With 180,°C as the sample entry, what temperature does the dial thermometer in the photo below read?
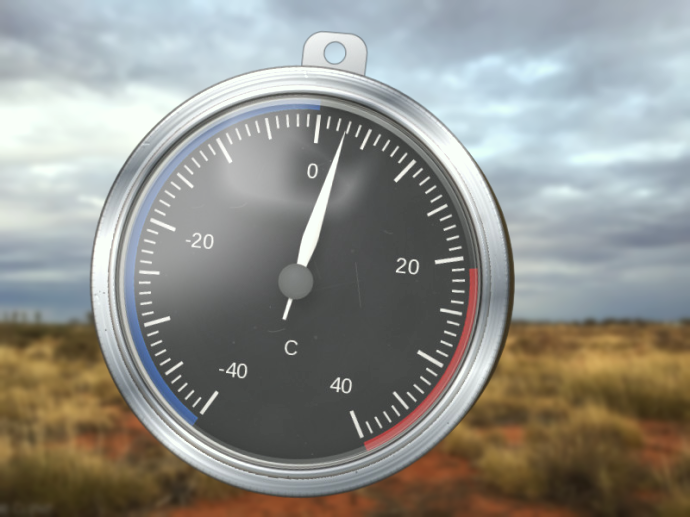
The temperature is 3,°C
